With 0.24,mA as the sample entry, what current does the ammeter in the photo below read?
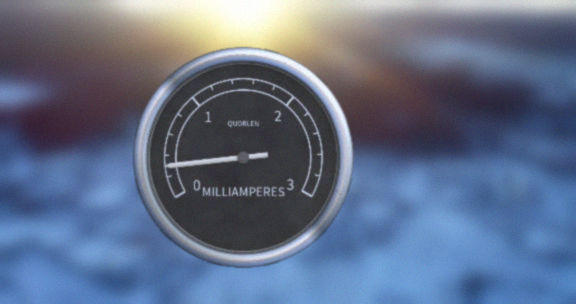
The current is 0.3,mA
